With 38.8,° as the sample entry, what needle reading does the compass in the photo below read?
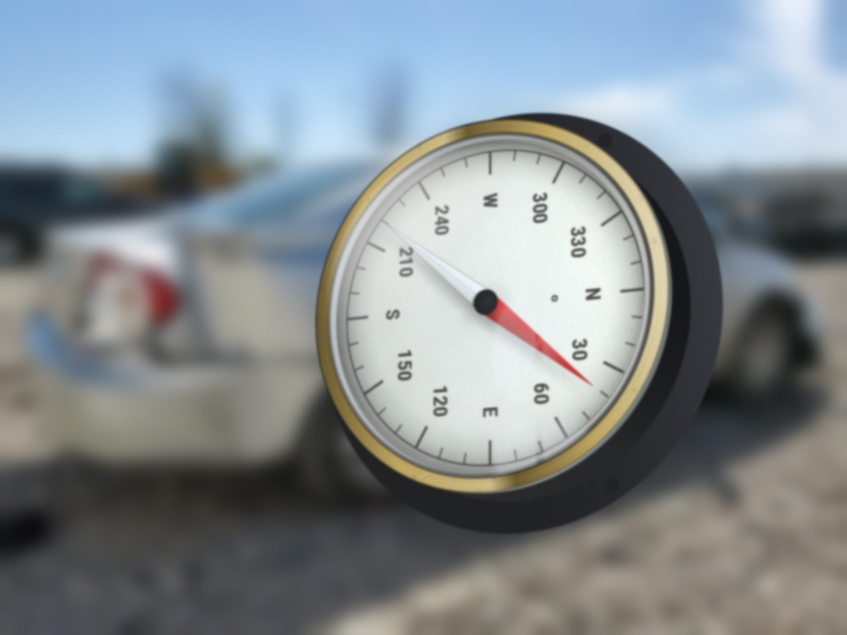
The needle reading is 40,°
